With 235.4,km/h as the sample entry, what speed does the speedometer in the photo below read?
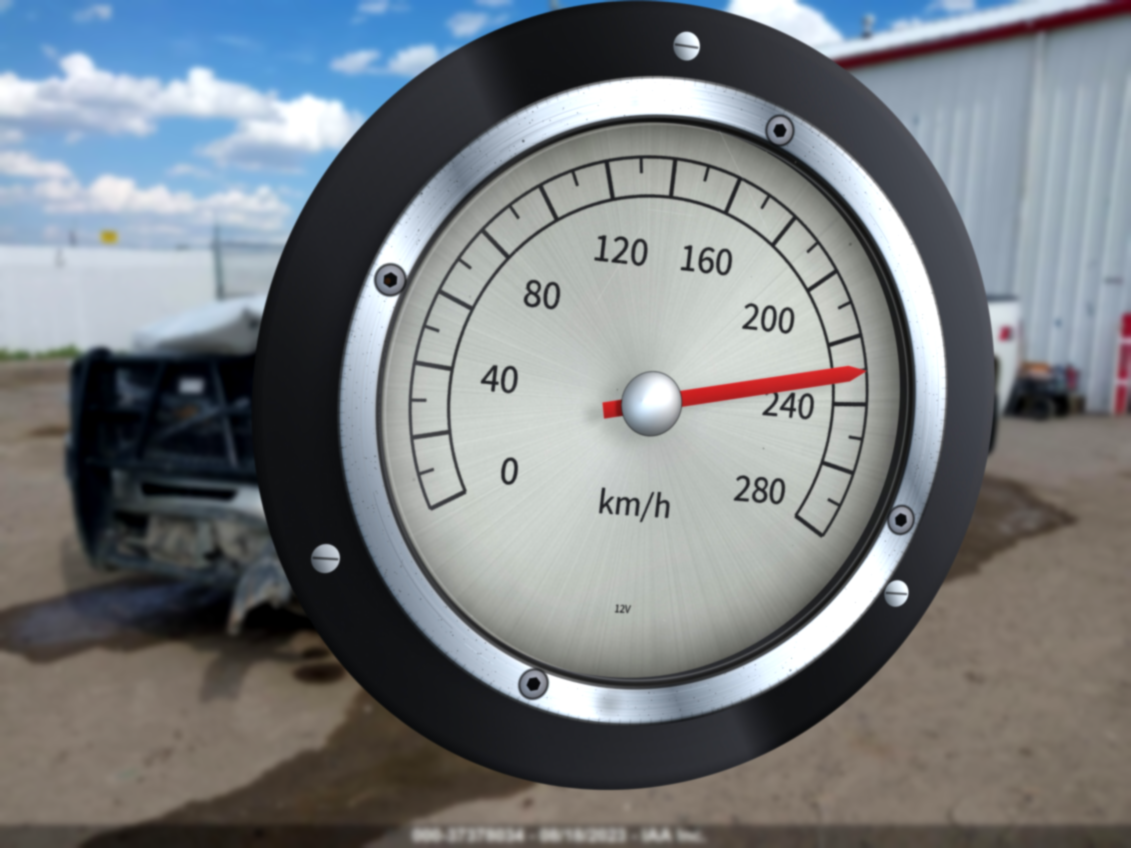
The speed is 230,km/h
